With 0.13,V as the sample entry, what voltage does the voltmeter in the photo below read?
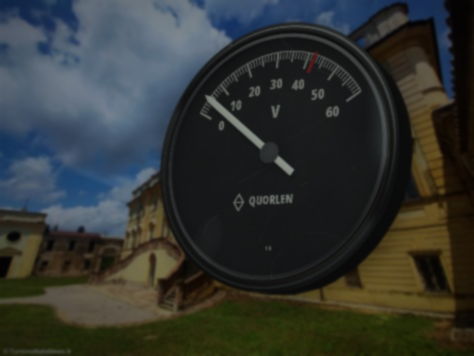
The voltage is 5,V
